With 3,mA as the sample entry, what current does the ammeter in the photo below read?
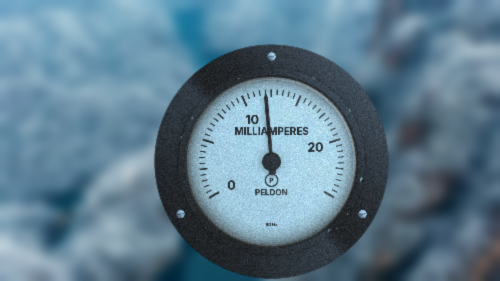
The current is 12,mA
